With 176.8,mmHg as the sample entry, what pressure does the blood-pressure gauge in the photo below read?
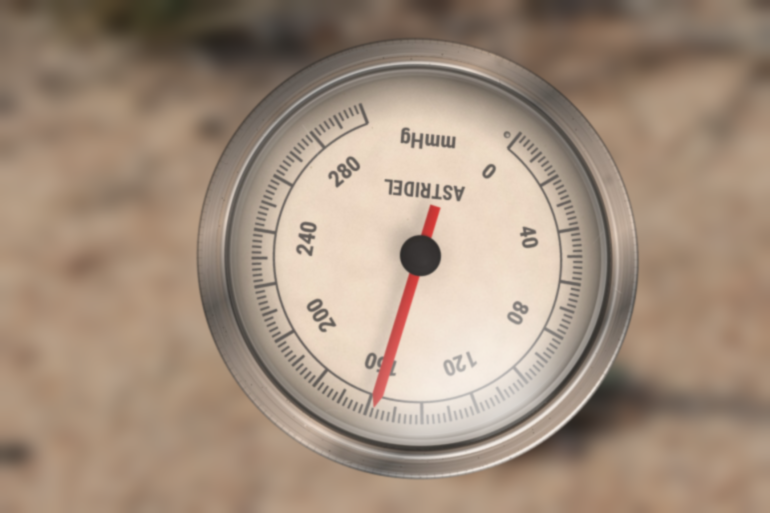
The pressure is 158,mmHg
